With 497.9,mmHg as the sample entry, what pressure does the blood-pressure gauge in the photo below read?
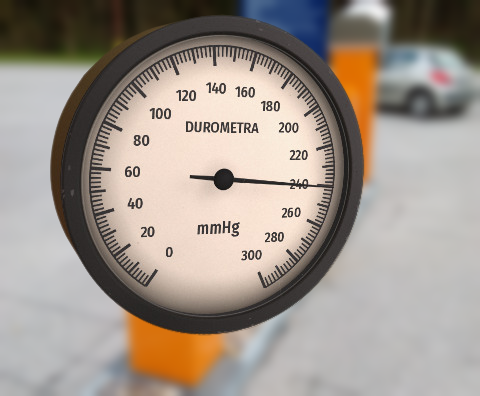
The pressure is 240,mmHg
